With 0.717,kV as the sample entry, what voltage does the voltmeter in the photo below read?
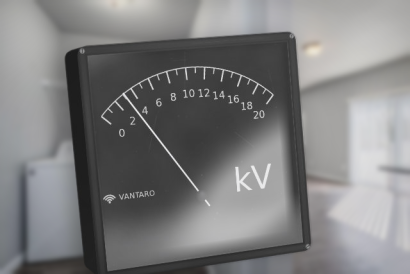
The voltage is 3,kV
